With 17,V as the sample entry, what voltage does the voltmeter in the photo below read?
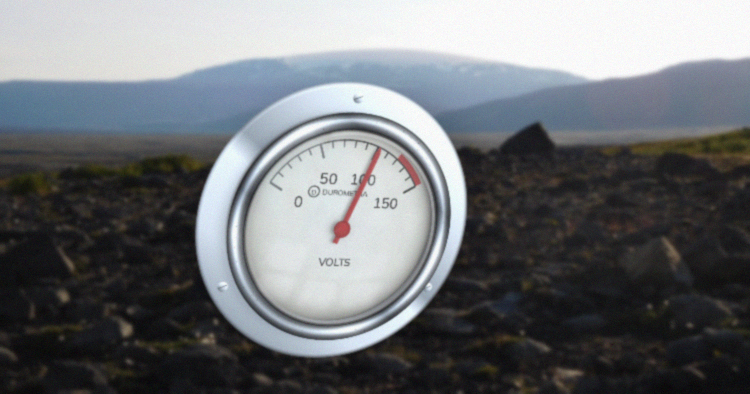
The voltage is 100,V
